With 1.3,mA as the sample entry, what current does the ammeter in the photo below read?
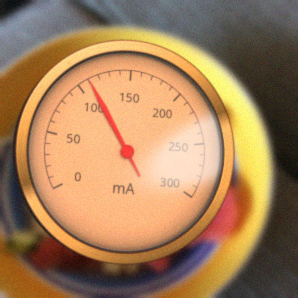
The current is 110,mA
